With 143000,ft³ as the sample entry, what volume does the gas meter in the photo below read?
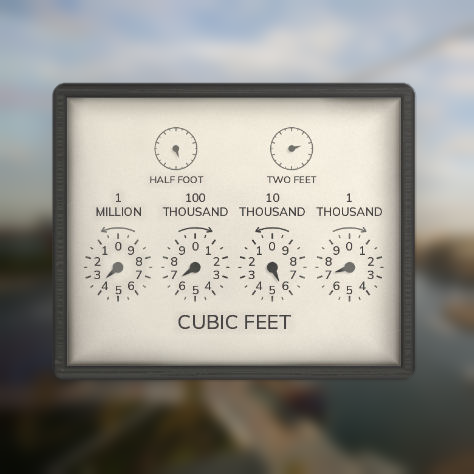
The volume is 365700,ft³
